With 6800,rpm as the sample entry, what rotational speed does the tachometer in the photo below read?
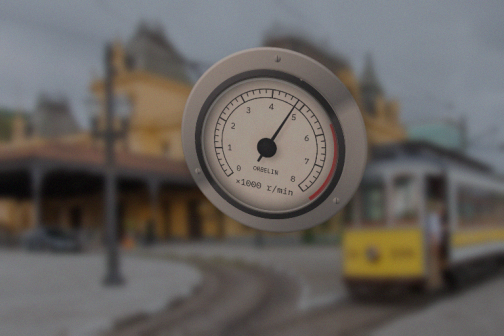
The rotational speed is 4800,rpm
